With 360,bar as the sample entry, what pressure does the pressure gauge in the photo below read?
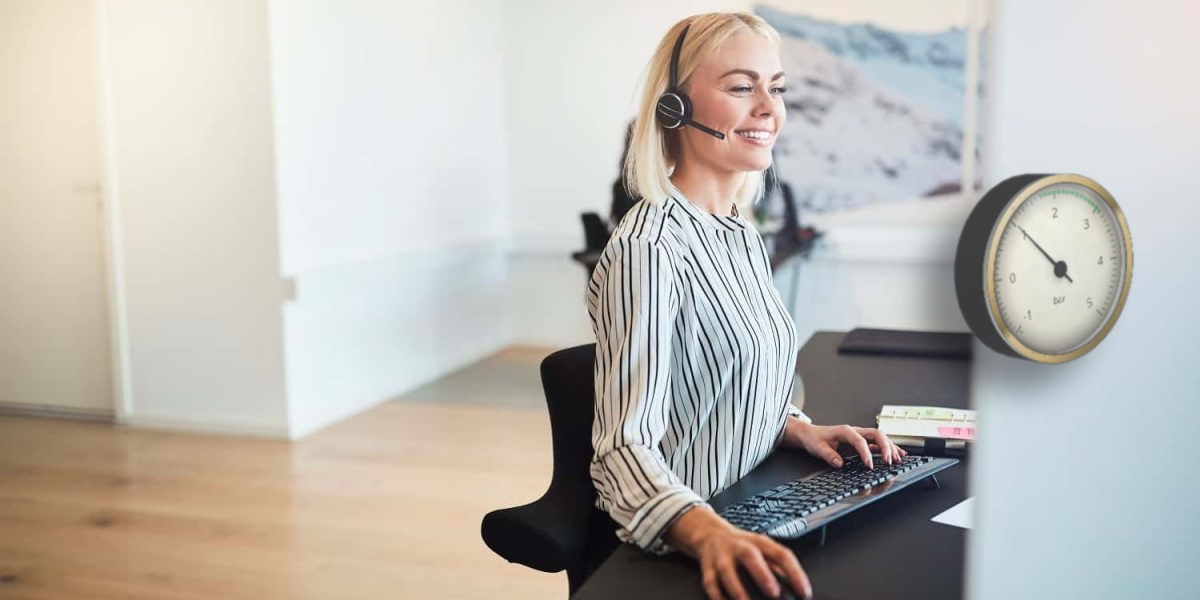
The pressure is 1,bar
